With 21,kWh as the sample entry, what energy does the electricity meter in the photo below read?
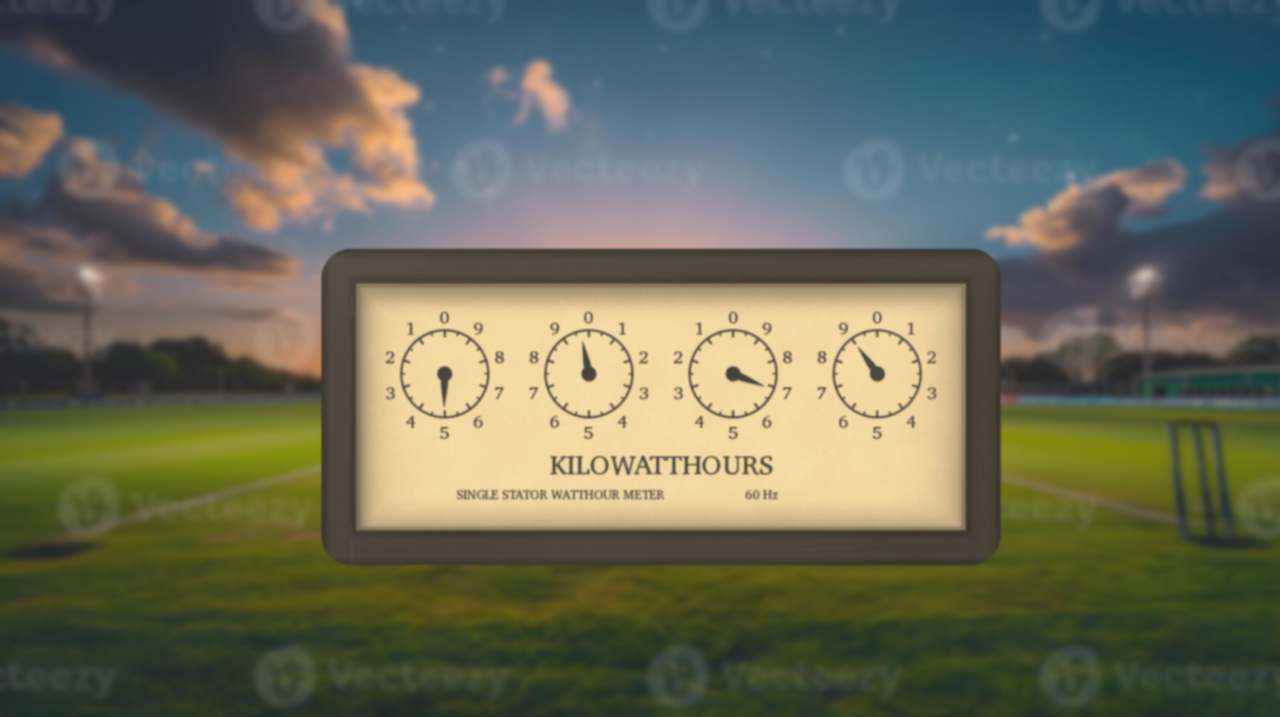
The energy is 4969,kWh
